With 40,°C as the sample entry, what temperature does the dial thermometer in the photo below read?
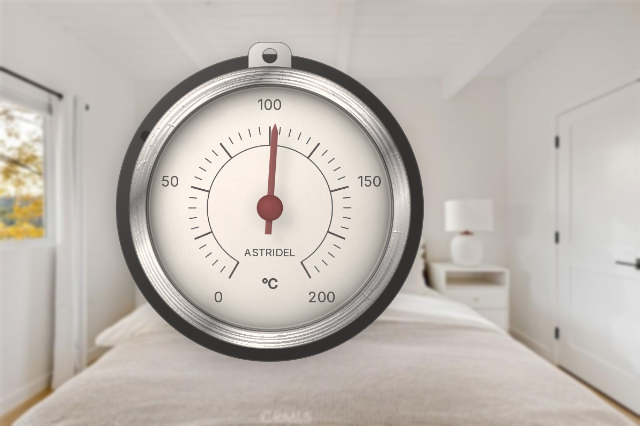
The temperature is 102.5,°C
